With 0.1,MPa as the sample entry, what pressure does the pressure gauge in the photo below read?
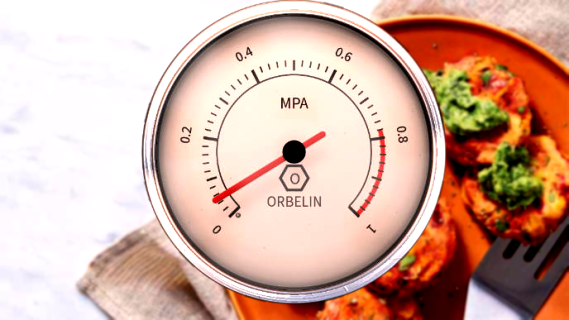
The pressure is 0.05,MPa
